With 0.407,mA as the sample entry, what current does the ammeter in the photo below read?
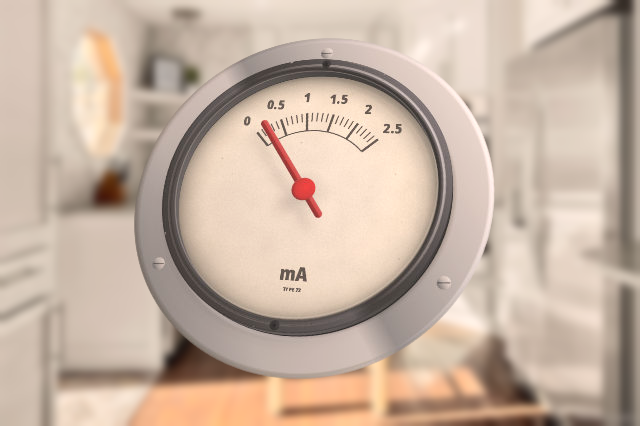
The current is 0.2,mA
